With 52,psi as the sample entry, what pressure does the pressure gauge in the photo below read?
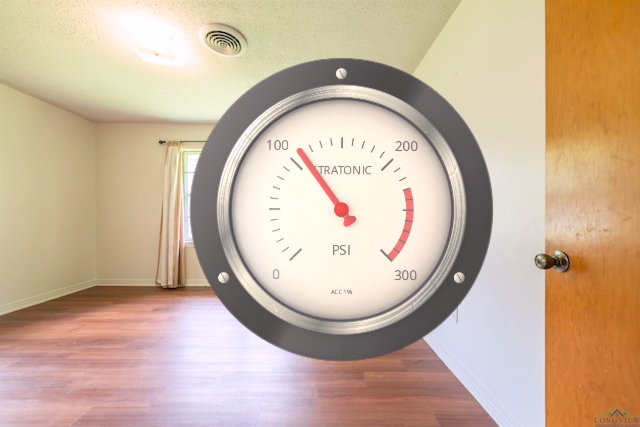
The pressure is 110,psi
